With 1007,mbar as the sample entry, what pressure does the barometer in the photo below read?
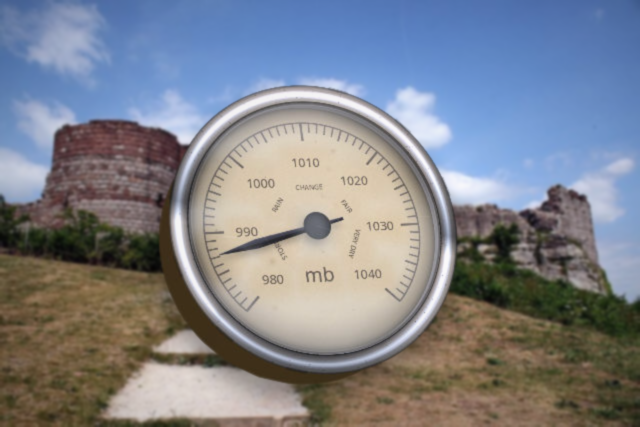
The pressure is 987,mbar
